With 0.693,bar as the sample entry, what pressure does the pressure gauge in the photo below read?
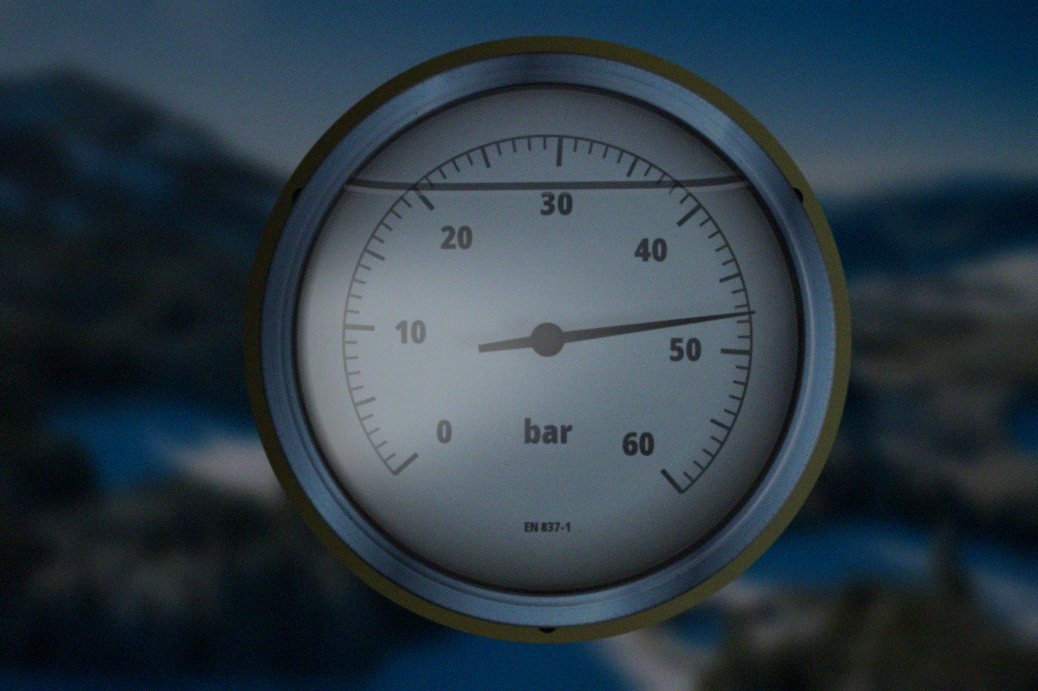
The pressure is 47.5,bar
